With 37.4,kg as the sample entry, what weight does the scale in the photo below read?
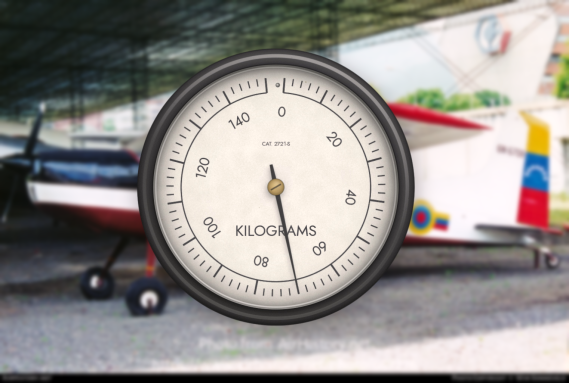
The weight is 70,kg
